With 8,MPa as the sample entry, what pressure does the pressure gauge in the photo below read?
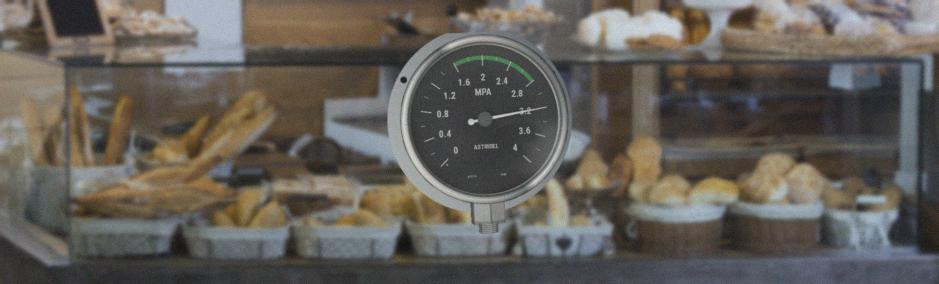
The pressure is 3.2,MPa
